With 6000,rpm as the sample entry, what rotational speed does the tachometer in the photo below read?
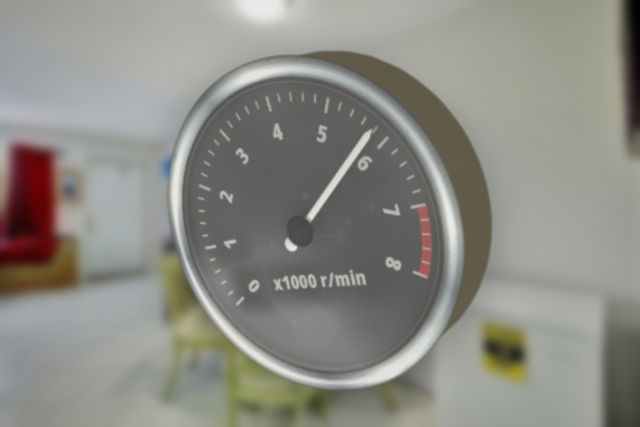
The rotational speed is 5800,rpm
